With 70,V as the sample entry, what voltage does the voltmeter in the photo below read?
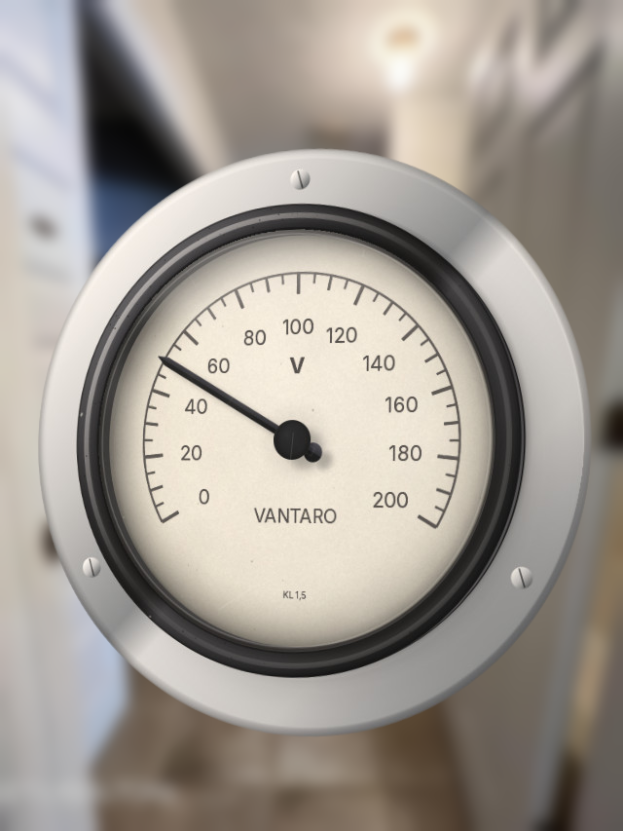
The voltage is 50,V
